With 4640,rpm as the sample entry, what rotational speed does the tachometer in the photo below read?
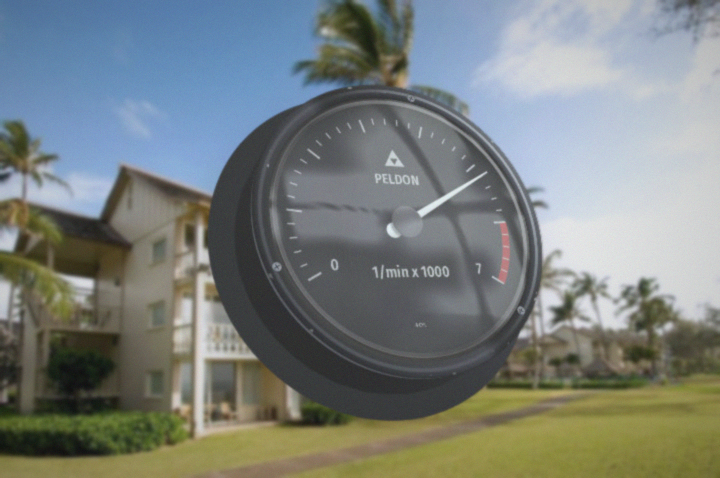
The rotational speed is 5200,rpm
